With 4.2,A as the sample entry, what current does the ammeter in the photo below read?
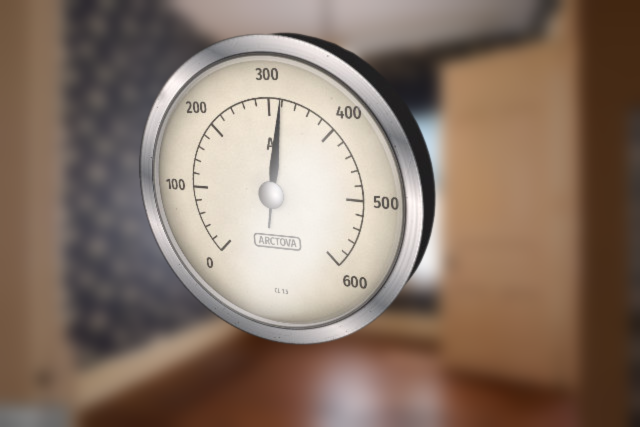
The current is 320,A
